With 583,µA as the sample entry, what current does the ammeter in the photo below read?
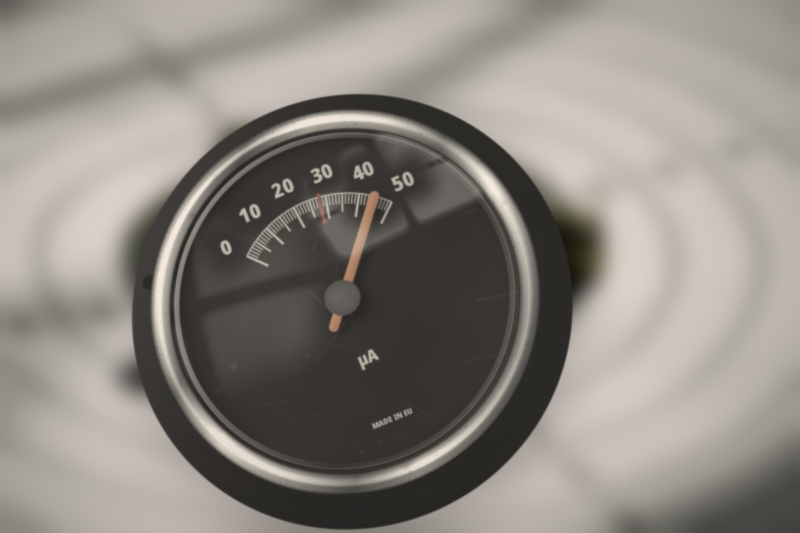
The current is 45,µA
